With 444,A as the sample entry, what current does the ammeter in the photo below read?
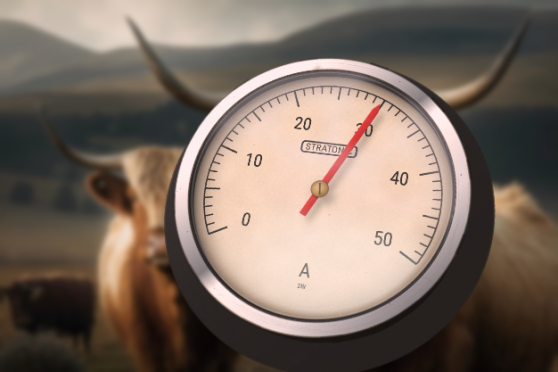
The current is 30,A
